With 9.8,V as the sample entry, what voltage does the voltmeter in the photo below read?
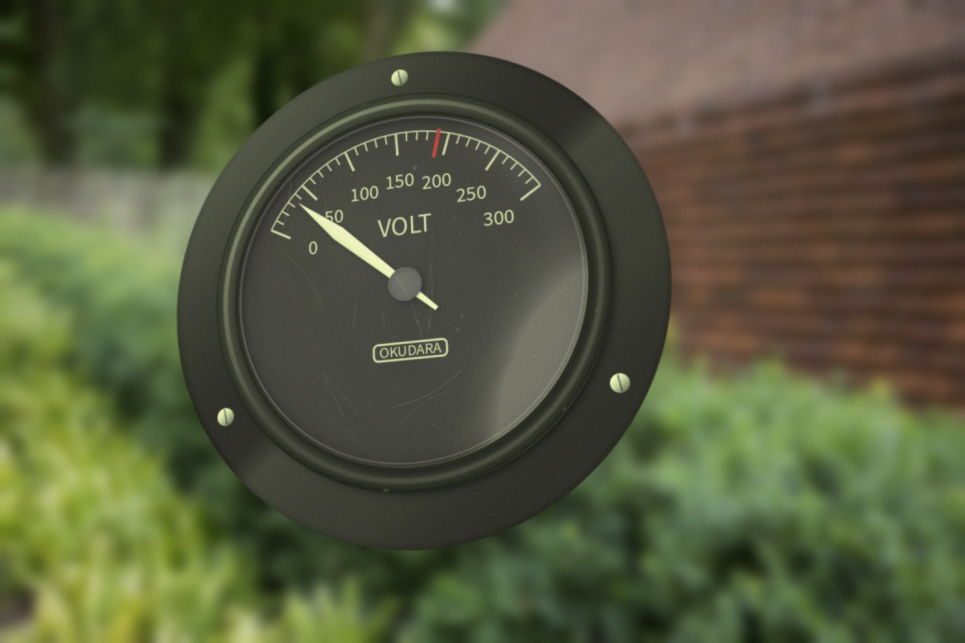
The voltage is 35,V
